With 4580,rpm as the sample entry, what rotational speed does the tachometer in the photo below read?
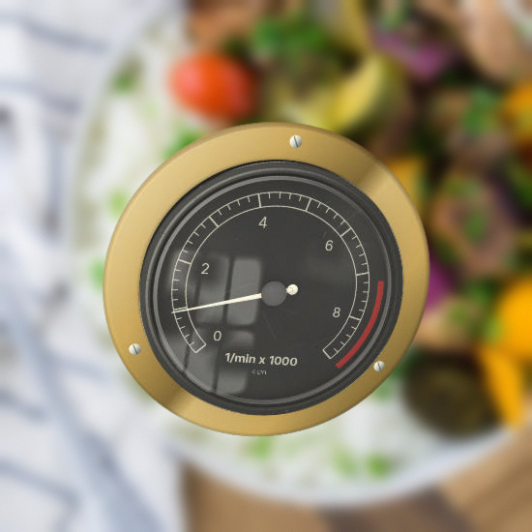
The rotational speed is 1000,rpm
